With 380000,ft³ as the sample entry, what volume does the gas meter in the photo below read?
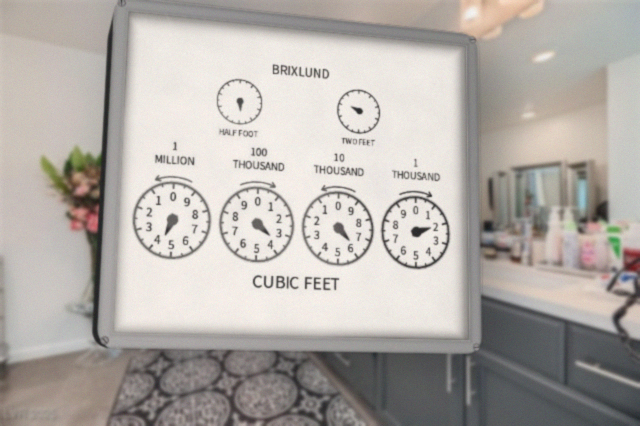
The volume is 436200,ft³
